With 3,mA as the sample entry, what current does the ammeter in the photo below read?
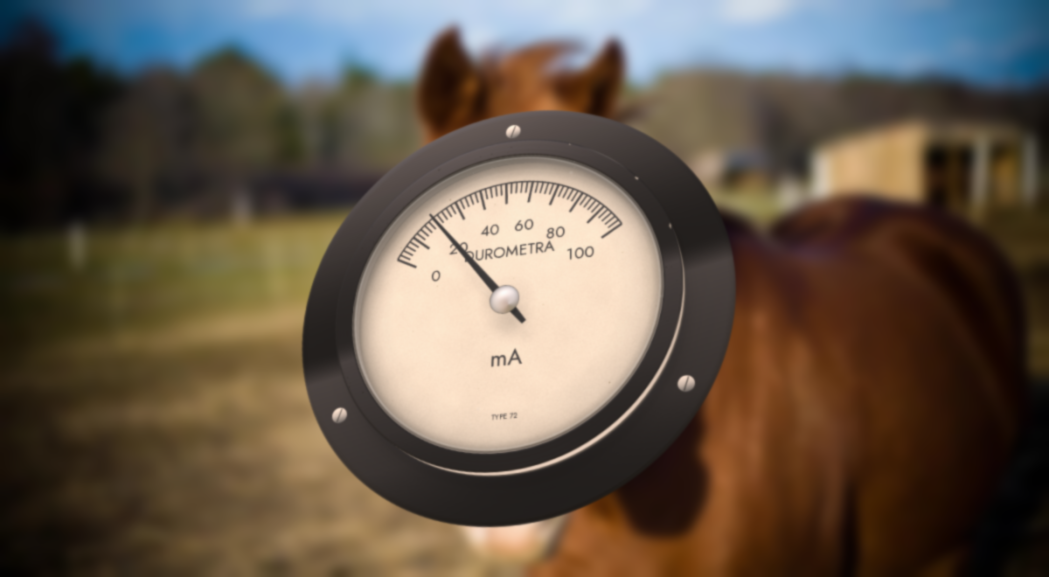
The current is 20,mA
